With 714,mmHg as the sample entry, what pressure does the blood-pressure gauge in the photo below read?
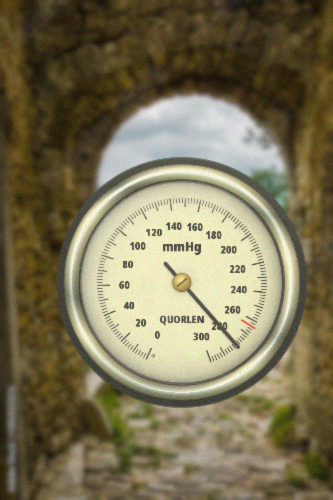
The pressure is 280,mmHg
